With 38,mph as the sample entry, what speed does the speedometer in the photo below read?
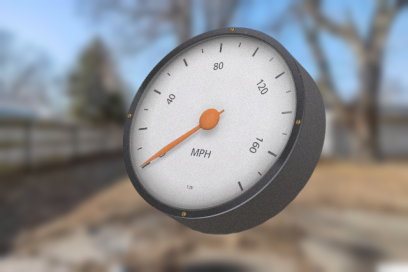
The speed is 0,mph
